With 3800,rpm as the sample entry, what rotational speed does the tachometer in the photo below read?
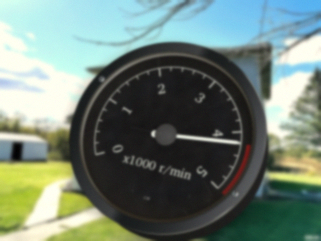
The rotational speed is 4200,rpm
